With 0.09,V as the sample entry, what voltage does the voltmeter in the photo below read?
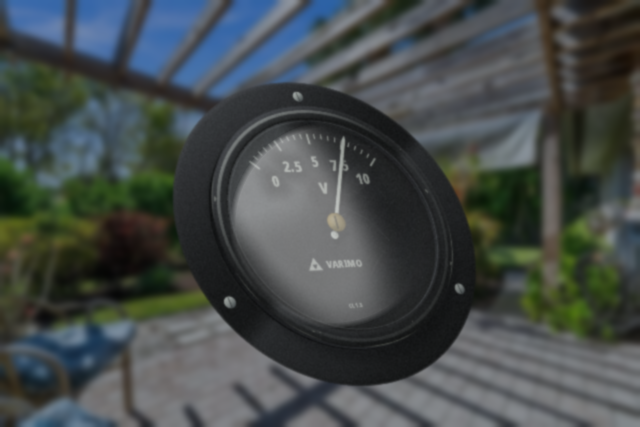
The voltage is 7.5,V
